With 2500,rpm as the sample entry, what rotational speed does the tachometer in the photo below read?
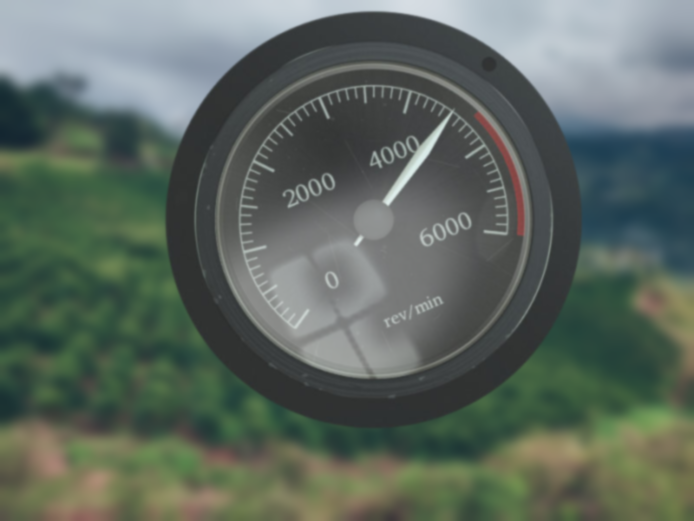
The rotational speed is 4500,rpm
